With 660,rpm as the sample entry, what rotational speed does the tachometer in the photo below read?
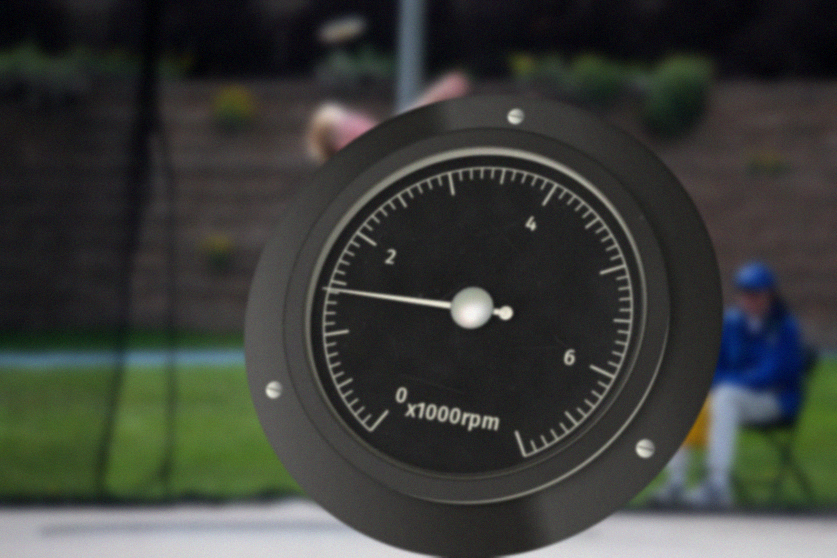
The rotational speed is 1400,rpm
